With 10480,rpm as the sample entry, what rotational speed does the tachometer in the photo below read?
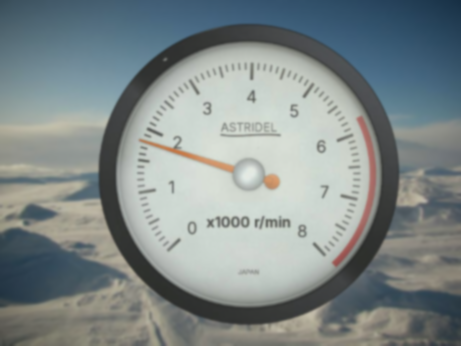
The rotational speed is 1800,rpm
